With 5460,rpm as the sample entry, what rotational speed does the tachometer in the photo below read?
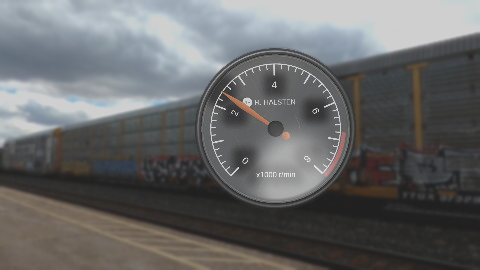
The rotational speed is 2400,rpm
